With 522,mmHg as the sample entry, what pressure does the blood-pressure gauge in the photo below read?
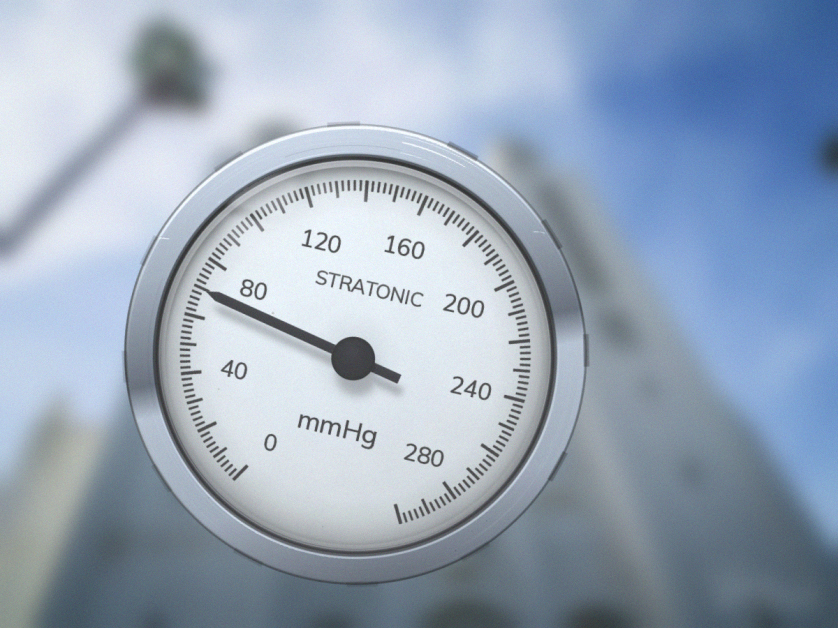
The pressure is 70,mmHg
